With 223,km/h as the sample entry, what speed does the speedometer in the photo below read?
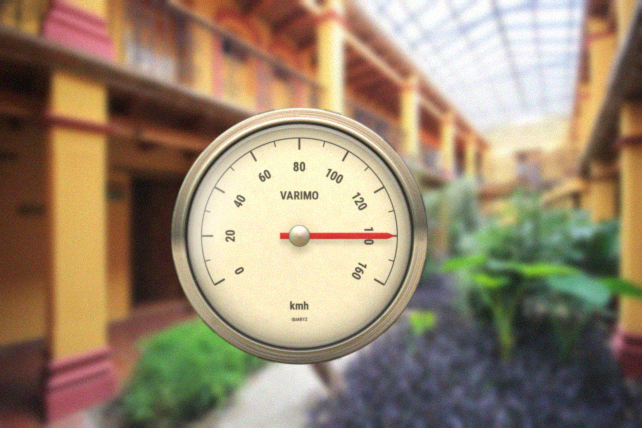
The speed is 140,km/h
